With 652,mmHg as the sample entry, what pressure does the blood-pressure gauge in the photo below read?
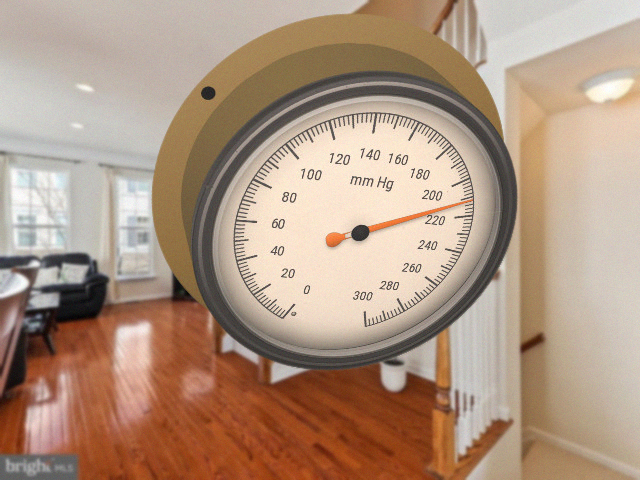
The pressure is 210,mmHg
